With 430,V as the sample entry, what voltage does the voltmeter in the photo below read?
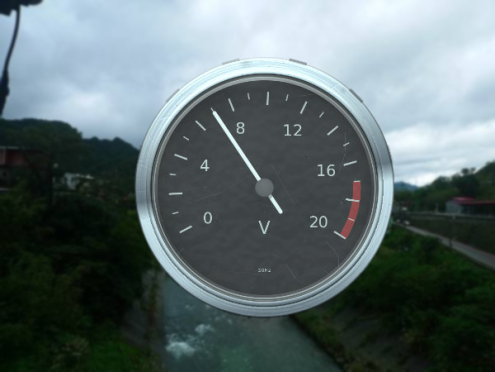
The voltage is 7,V
